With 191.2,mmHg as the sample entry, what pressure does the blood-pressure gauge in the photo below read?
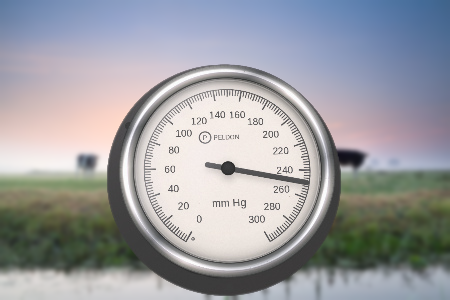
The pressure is 250,mmHg
